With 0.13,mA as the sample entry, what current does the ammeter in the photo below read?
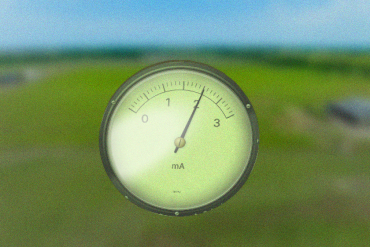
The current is 2,mA
